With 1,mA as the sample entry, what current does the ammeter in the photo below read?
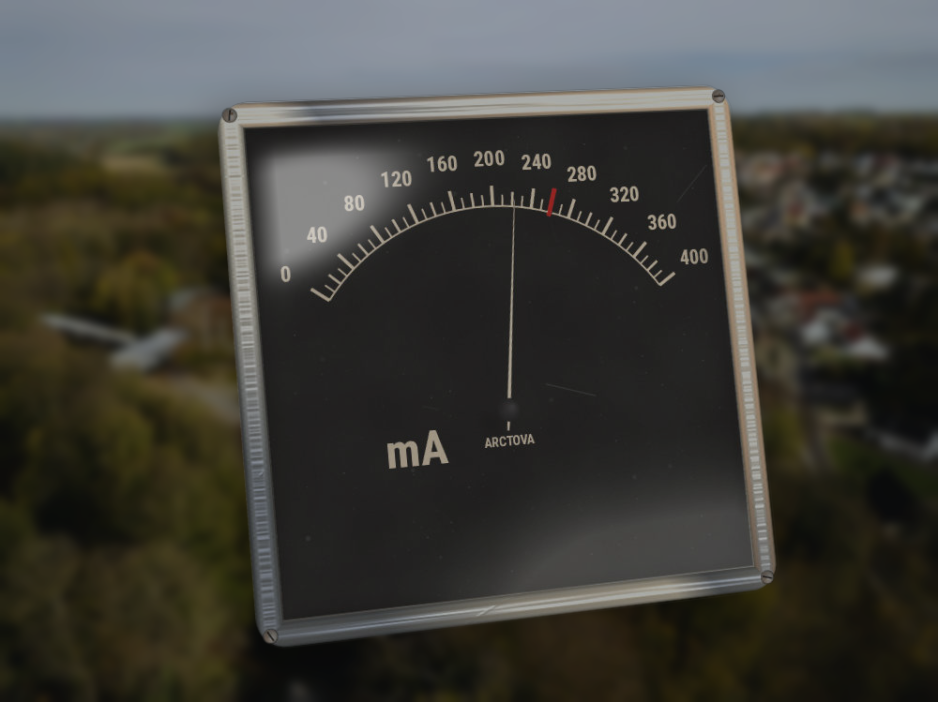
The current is 220,mA
